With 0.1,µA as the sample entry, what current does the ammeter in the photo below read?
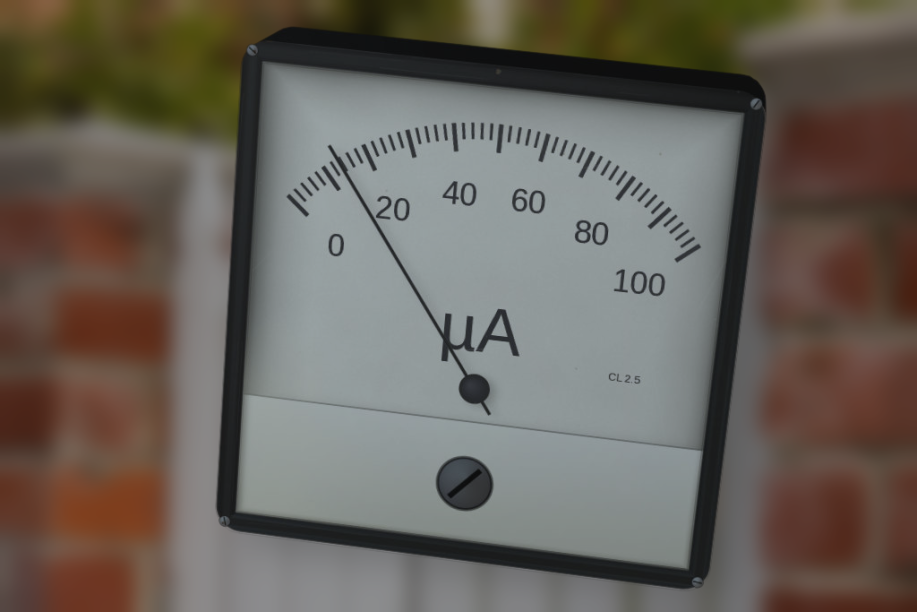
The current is 14,µA
